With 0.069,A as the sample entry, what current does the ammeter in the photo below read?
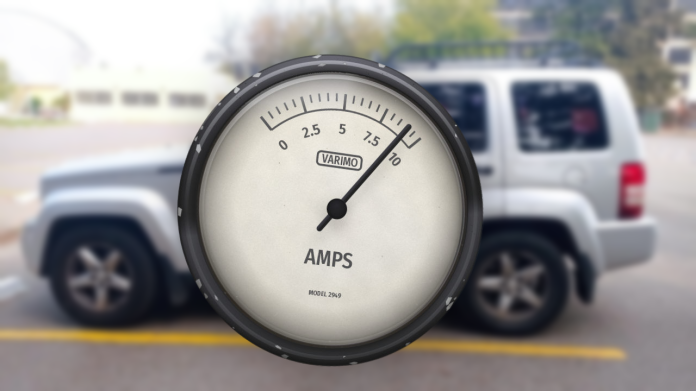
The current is 9,A
